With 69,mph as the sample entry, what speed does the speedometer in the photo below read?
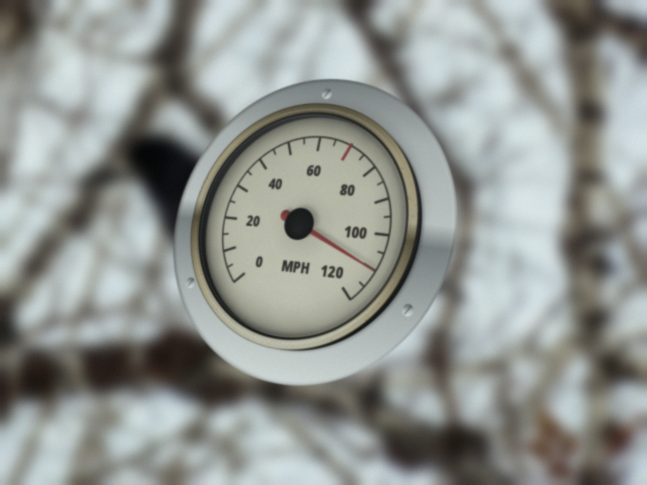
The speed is 110,mph
